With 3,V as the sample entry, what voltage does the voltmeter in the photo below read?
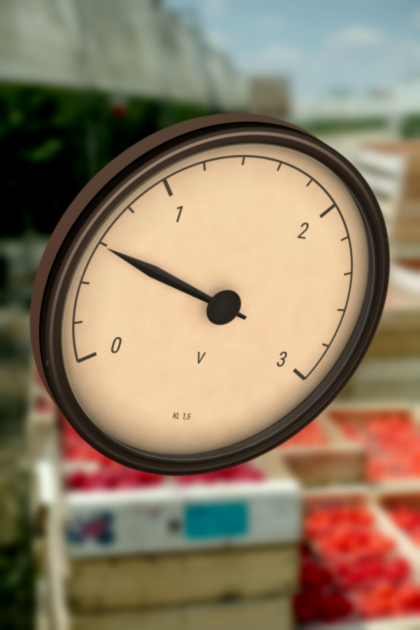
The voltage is 0.6,V
